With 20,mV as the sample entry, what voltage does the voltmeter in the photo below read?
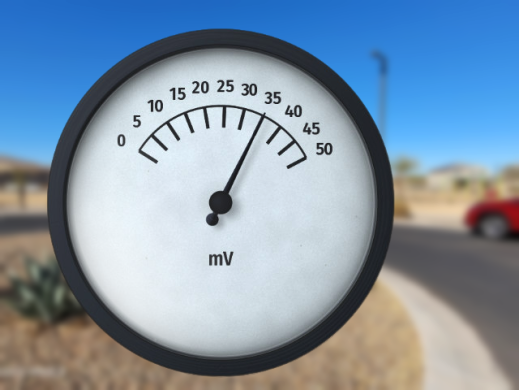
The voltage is 35,mV
